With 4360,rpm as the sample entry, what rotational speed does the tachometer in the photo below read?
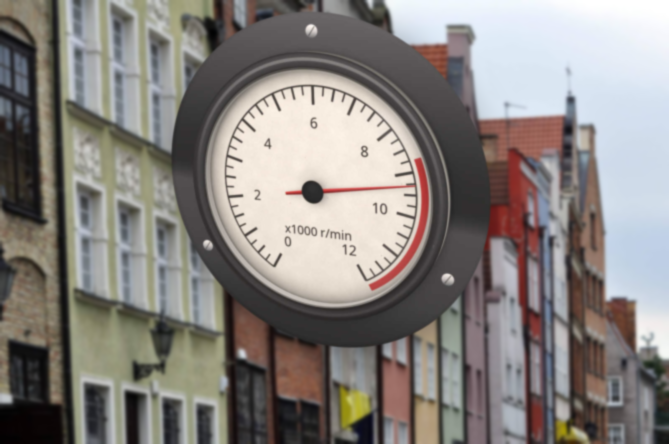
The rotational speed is 9250,rpm
